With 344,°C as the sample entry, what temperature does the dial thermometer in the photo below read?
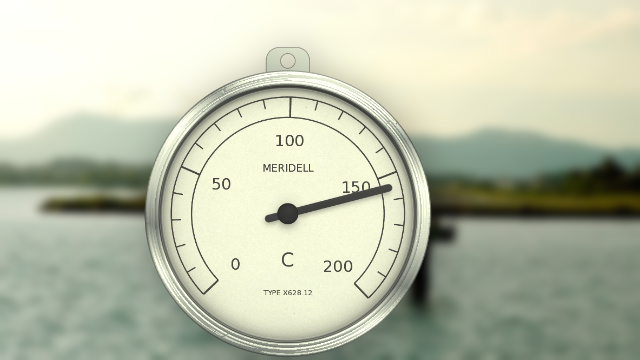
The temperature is 155,°C
